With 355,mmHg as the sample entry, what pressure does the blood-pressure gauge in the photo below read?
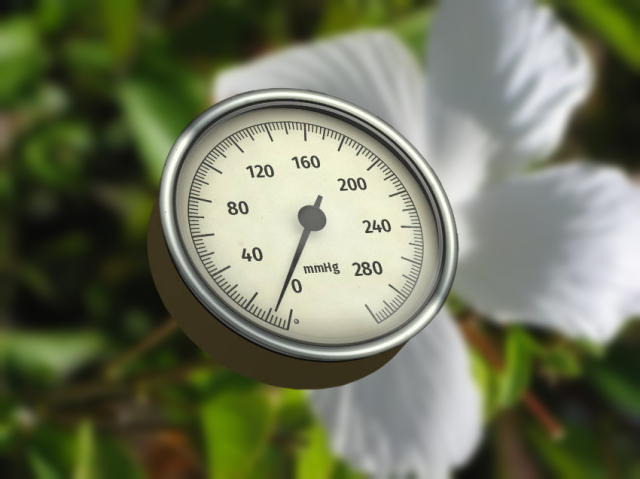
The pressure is 8,mmHg
